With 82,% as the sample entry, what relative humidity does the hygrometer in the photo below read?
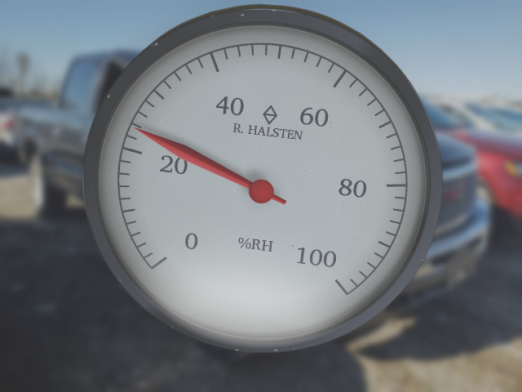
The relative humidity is 24,%
